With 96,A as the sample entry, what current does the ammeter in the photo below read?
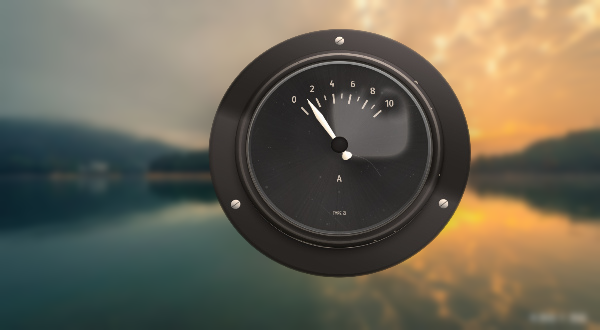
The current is 1,A
